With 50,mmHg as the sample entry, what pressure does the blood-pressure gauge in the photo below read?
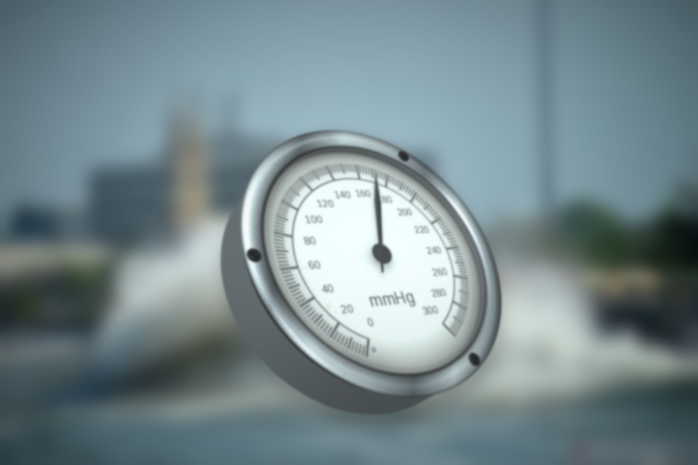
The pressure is 170,mmHg
